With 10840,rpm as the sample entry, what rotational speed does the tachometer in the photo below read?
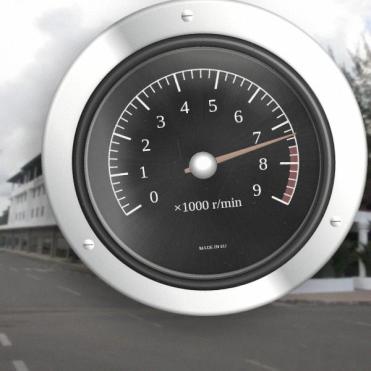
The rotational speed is 7300,rpm
